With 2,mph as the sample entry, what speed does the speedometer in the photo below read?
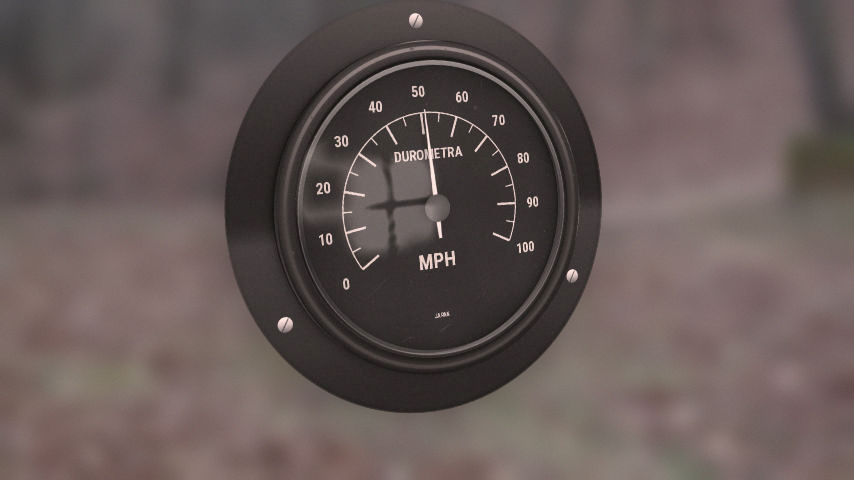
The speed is 50,mph
